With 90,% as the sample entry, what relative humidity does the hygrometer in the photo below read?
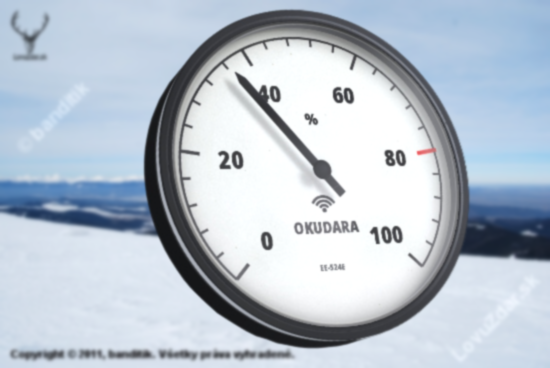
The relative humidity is 36,%
